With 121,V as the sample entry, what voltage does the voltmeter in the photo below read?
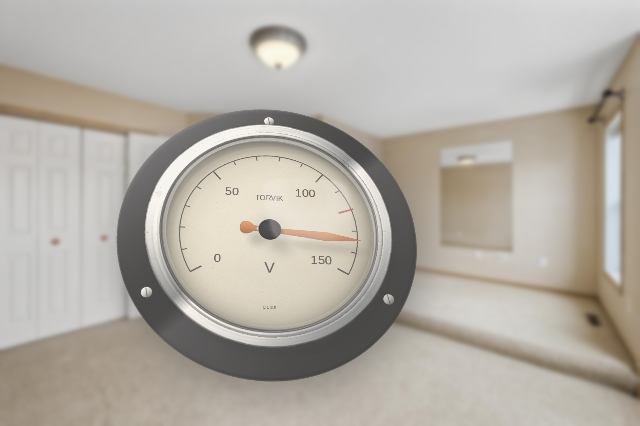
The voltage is 135,V
